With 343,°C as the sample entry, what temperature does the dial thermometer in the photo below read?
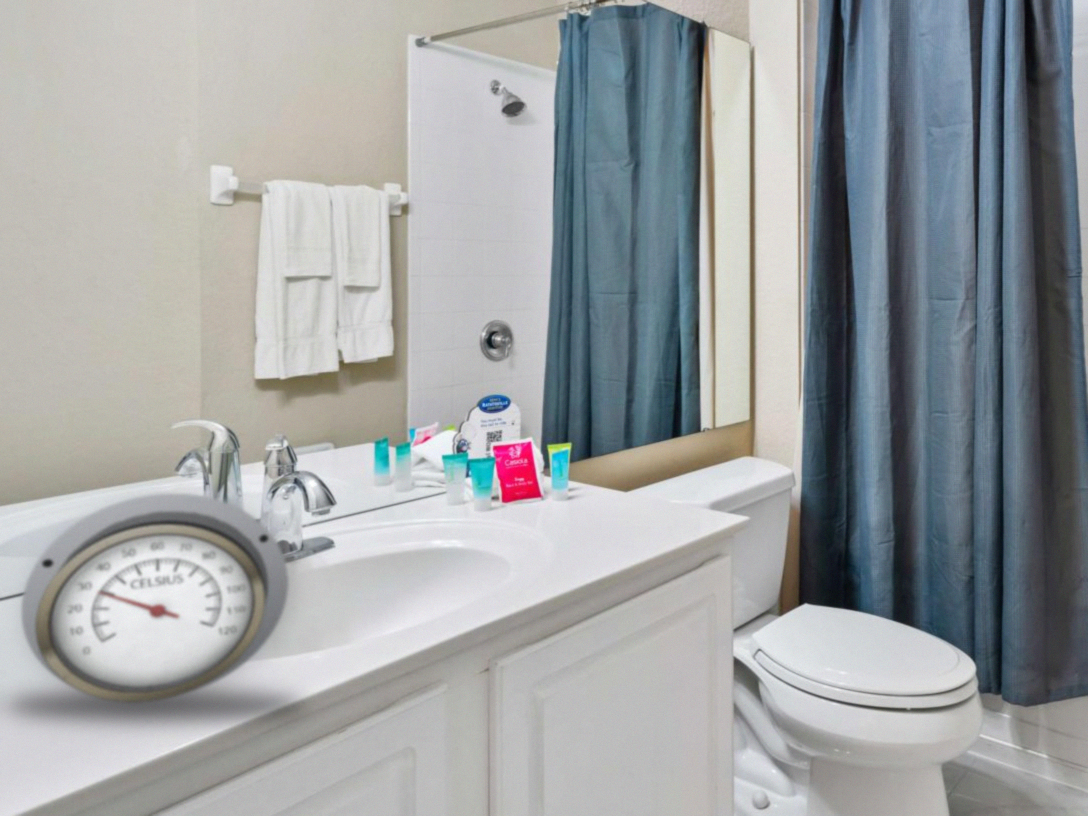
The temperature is 30,°C
